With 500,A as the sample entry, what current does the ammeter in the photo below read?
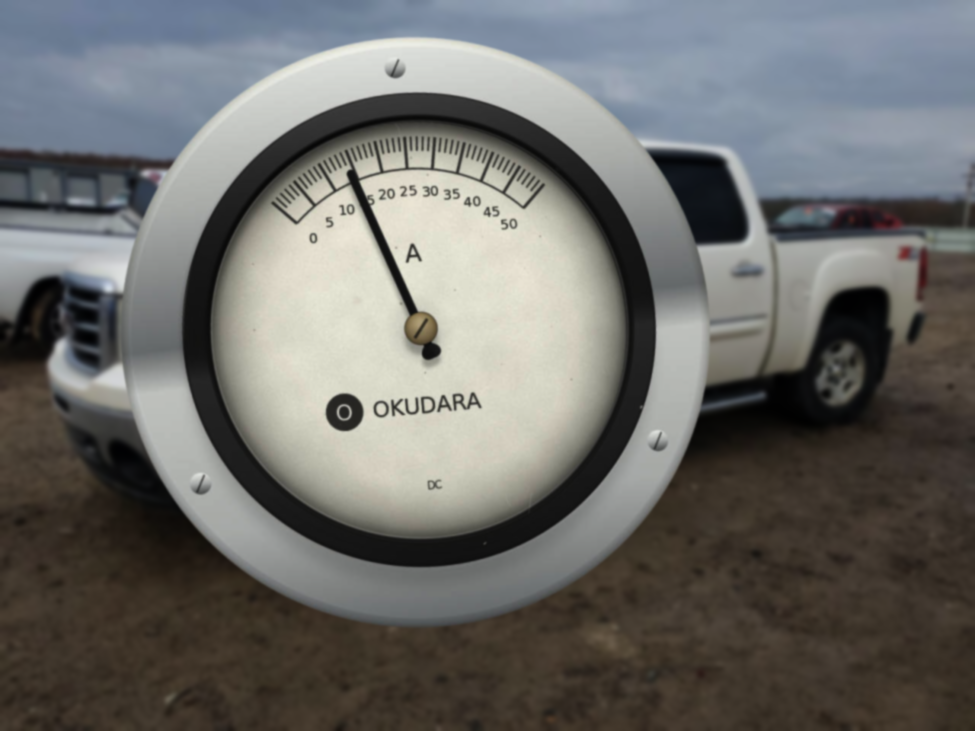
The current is 14,A
